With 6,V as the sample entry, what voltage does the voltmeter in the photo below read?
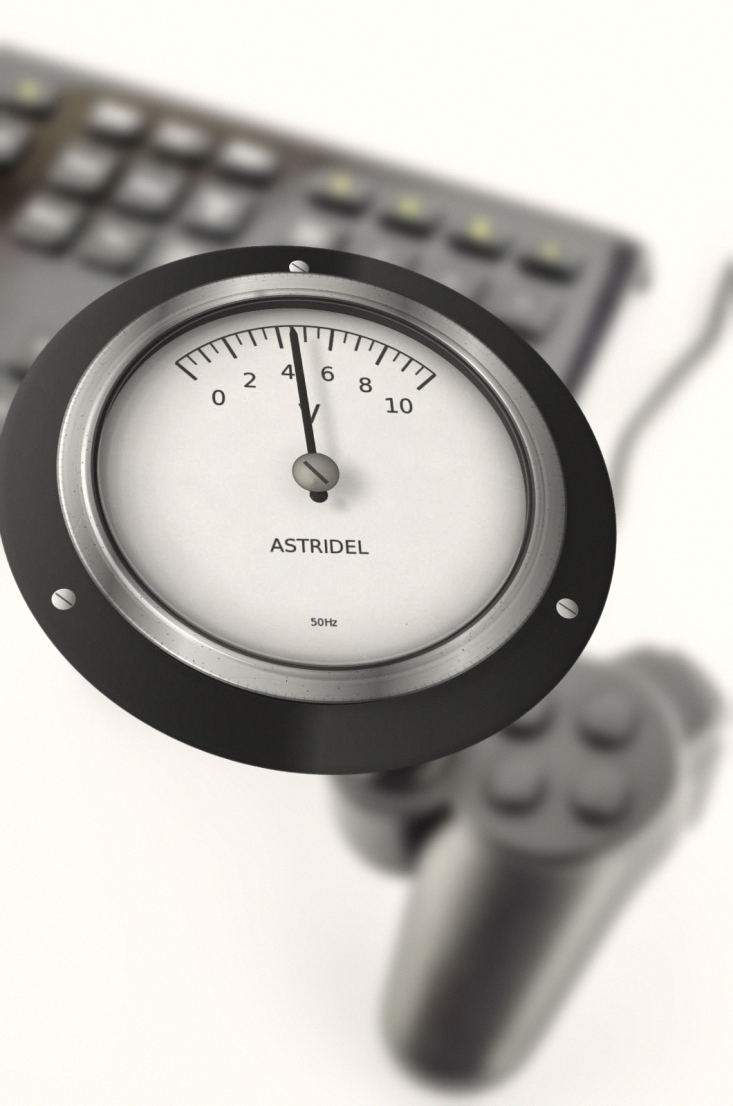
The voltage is 4.5,V
